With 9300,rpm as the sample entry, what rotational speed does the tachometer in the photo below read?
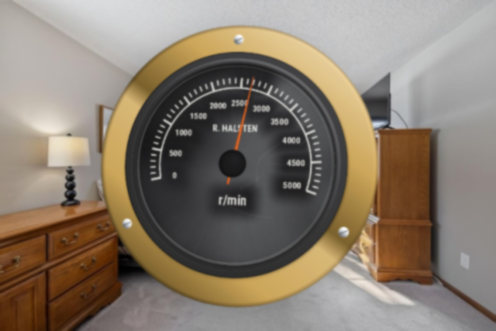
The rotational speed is 2700,rpm
